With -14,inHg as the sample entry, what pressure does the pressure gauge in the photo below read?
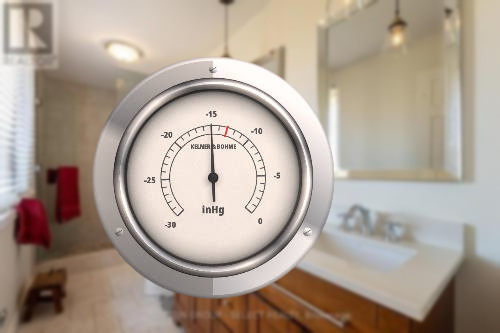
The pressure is -15,inHg
